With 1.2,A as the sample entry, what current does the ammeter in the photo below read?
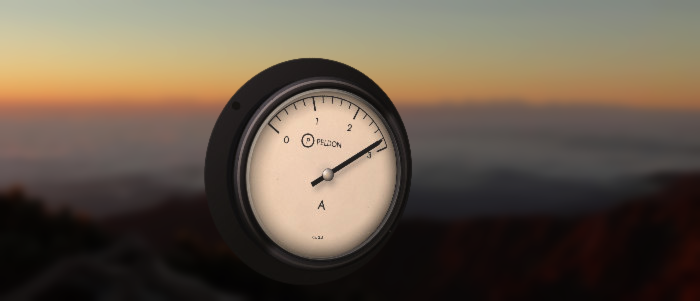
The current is 2.8,A
